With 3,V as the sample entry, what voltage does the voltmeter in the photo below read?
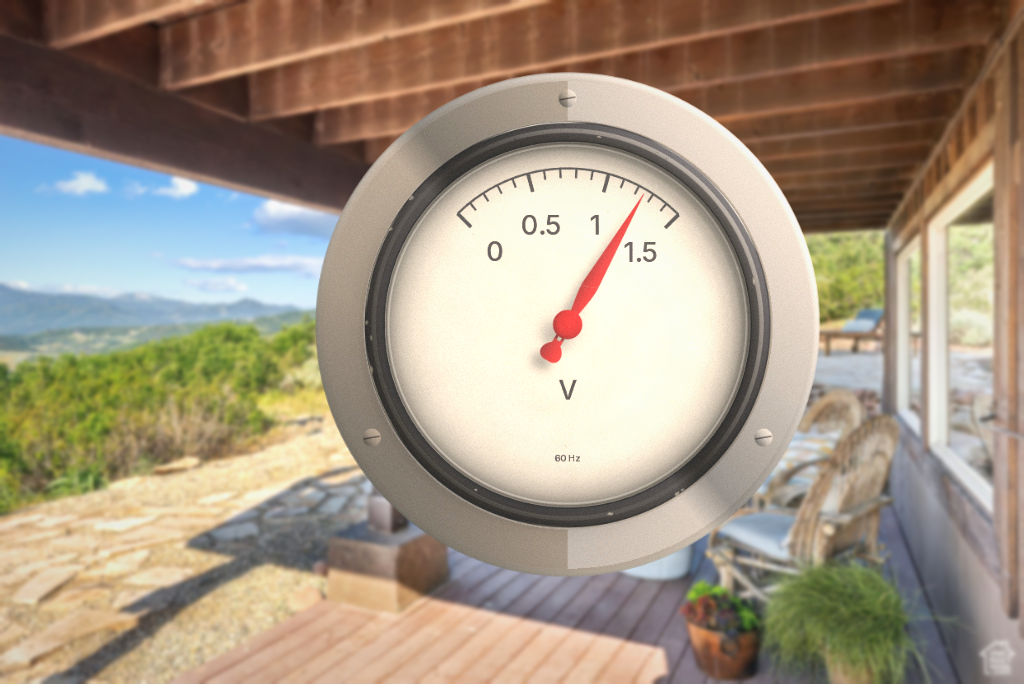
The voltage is 1.25,V
